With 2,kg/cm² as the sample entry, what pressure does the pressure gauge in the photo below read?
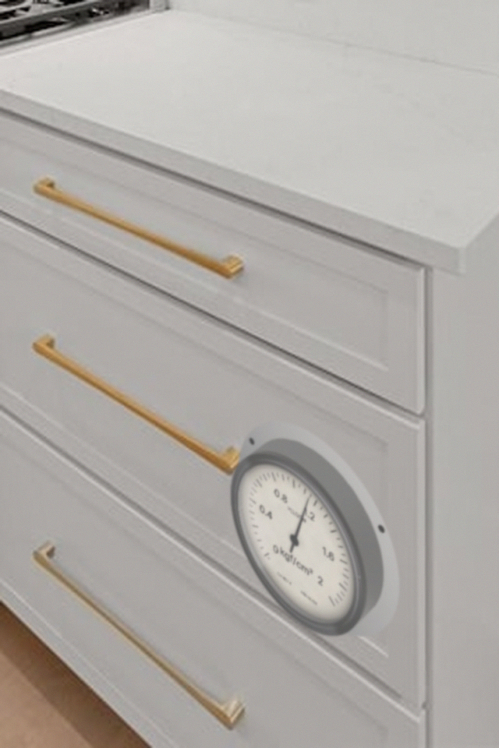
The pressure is 1.15,kg/cm²
